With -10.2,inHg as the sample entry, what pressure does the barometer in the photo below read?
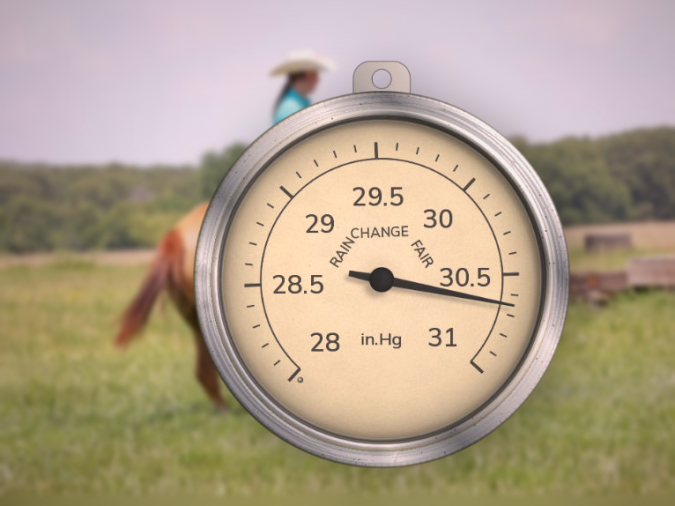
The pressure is 30.65,inHg
